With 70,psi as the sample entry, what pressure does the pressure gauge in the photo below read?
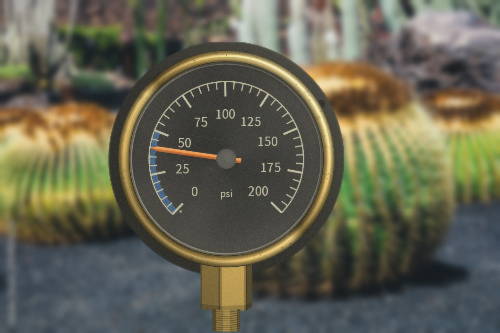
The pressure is 40,psi
